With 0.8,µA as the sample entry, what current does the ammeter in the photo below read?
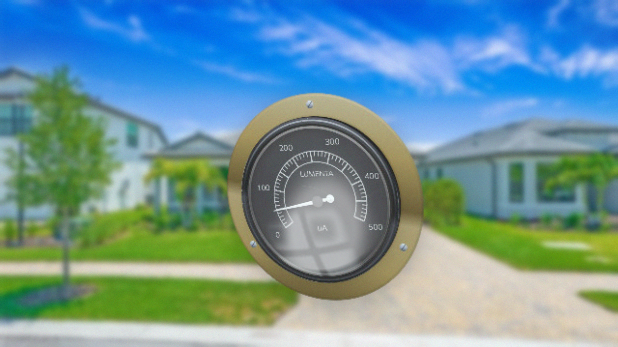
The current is 50,µA
